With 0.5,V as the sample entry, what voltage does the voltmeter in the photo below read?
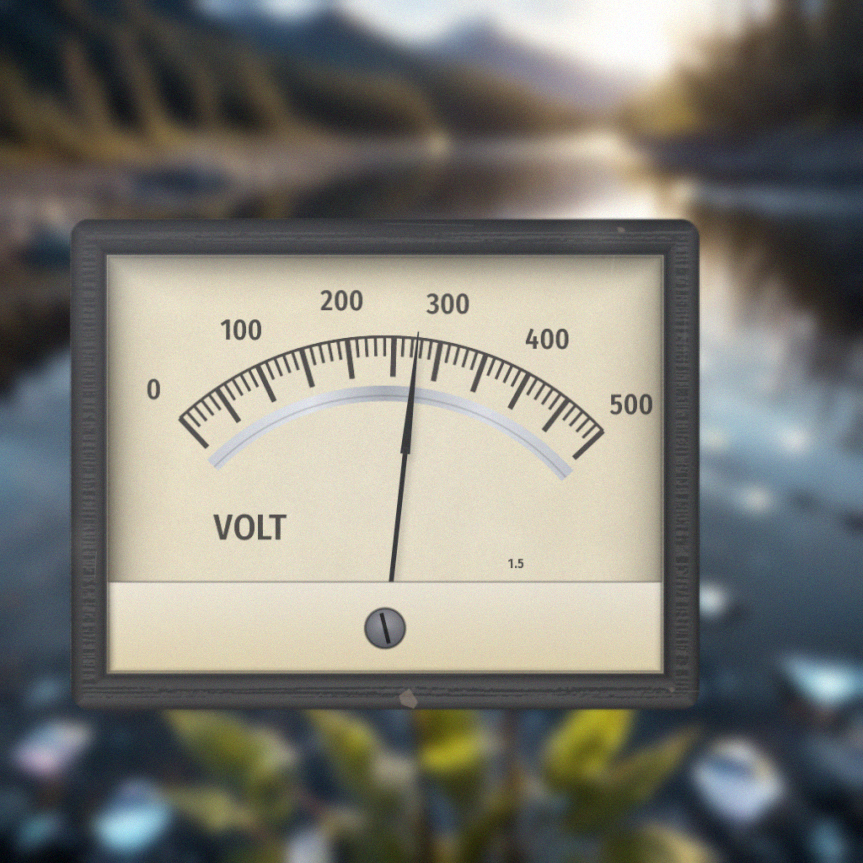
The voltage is 275,V
